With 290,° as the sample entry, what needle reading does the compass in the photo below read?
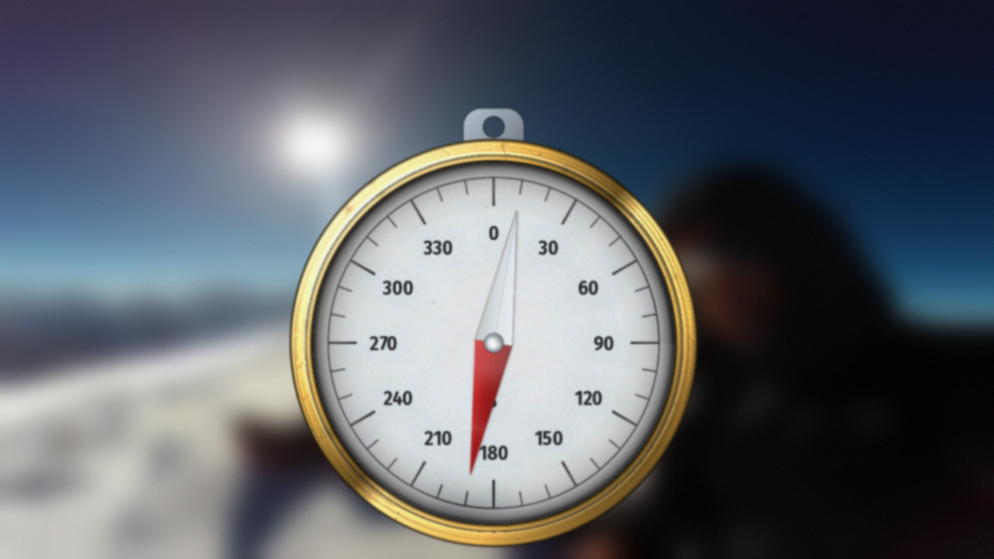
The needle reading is 190,°
